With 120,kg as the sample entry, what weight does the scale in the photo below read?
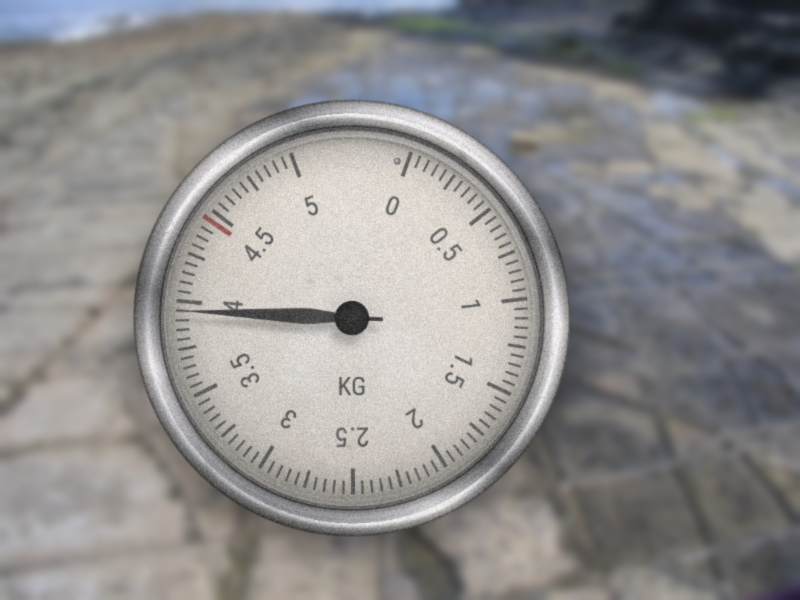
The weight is 3.95,kg
